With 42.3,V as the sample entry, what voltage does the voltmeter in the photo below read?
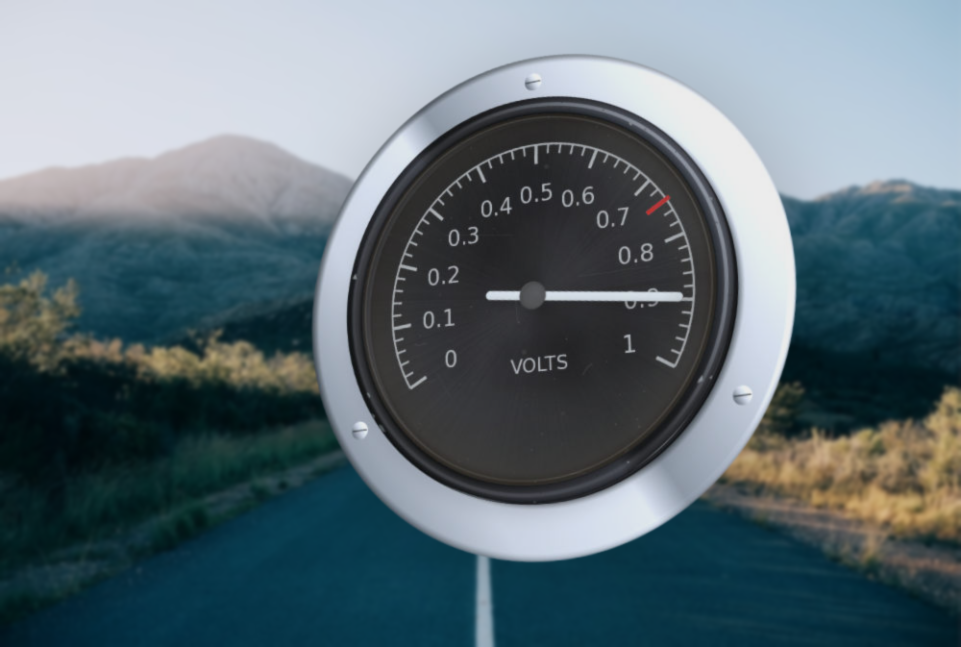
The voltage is 0.9,V
